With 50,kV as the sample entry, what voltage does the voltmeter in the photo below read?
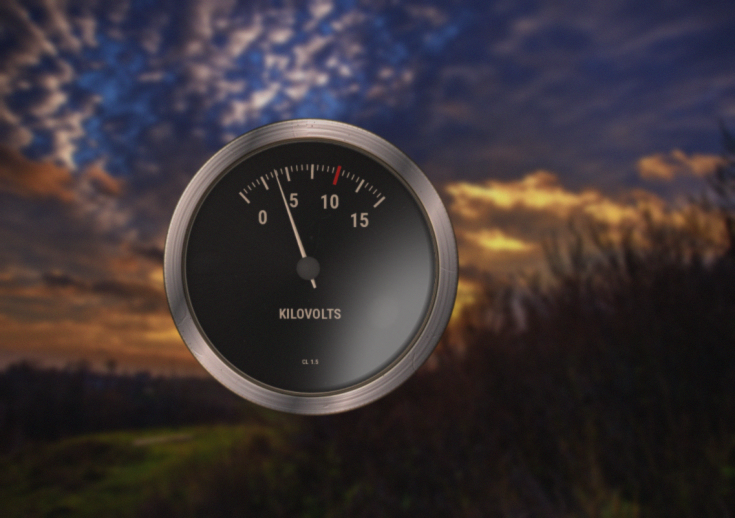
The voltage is 4,kV
